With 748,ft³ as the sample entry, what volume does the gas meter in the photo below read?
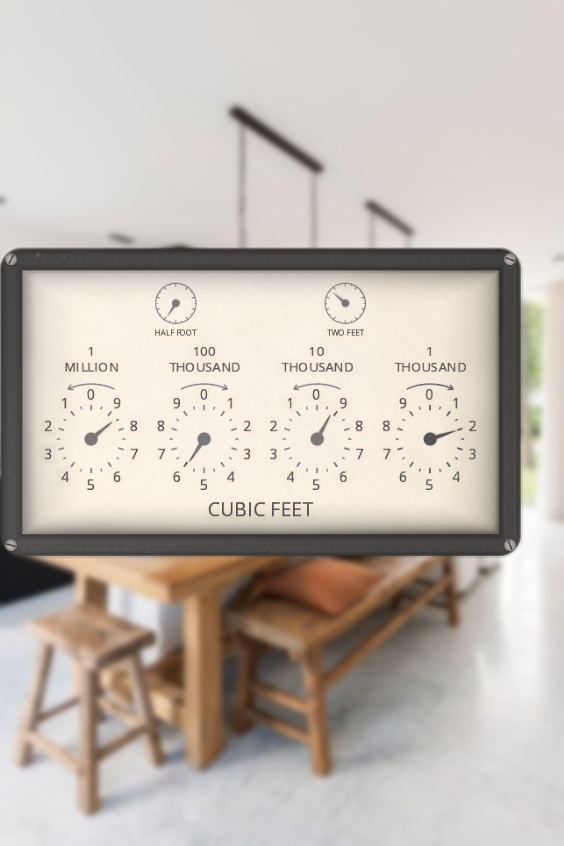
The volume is 859200,ft³
